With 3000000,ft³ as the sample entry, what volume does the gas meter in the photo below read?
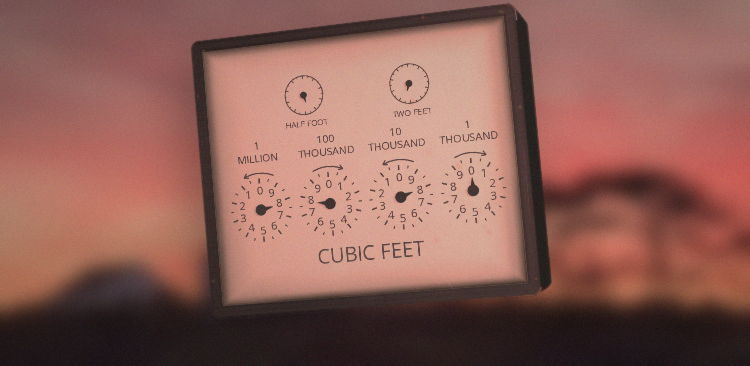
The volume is 778000,ft³
